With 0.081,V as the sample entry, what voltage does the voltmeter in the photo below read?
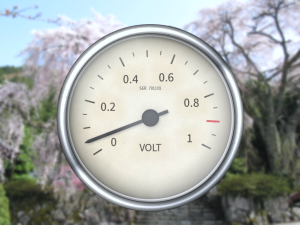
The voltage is 0.05,V
